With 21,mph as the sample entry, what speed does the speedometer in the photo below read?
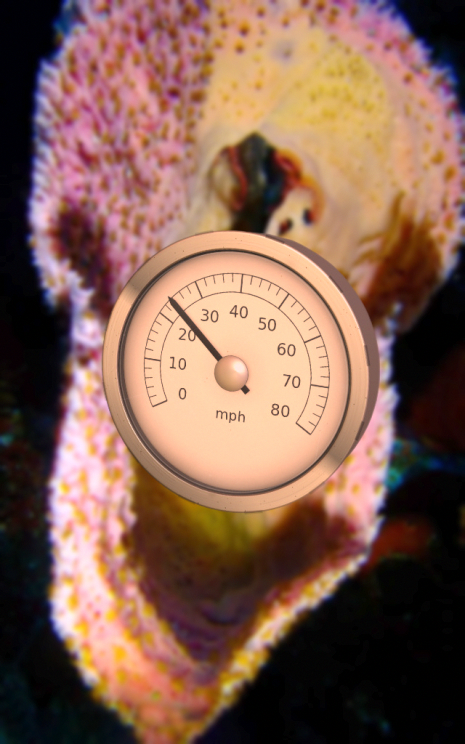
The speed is 24,mph
